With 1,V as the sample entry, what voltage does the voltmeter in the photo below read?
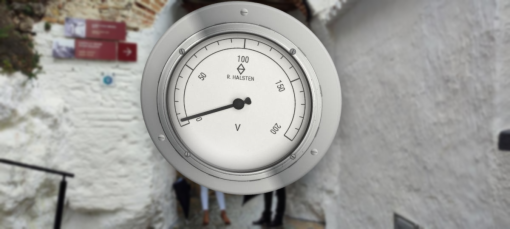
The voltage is 5,V
